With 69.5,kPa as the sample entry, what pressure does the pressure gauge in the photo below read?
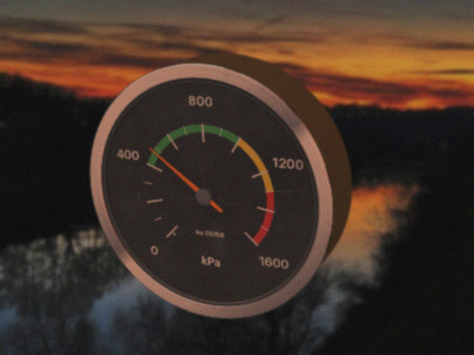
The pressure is 500,kPa
